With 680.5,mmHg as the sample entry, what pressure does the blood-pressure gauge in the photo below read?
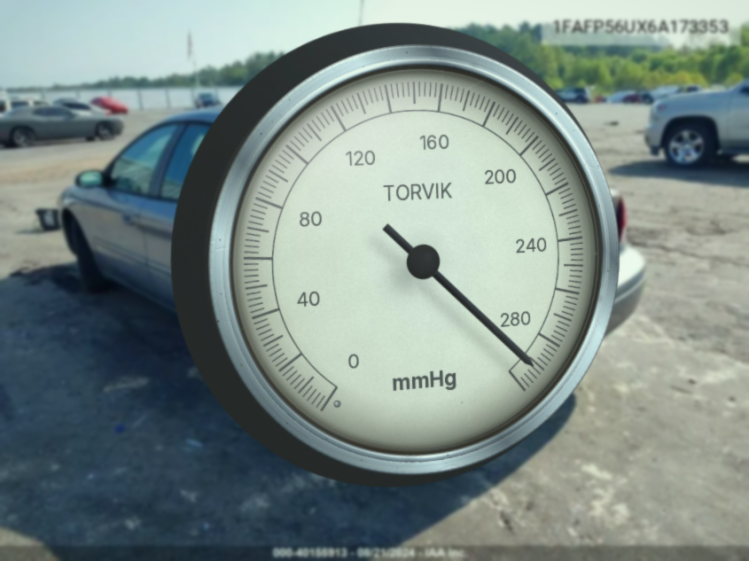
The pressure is 292,mmHg
